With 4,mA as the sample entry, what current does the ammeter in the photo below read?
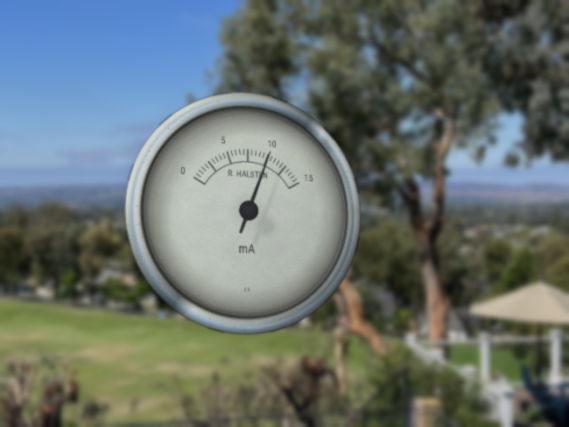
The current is 10,mA
